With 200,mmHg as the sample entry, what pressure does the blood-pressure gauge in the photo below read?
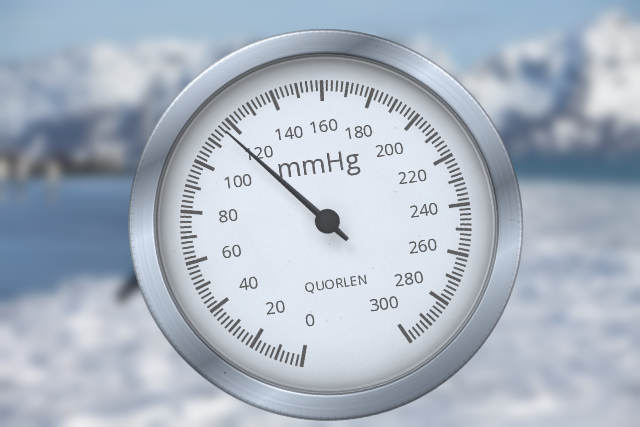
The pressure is 116,mmHg
